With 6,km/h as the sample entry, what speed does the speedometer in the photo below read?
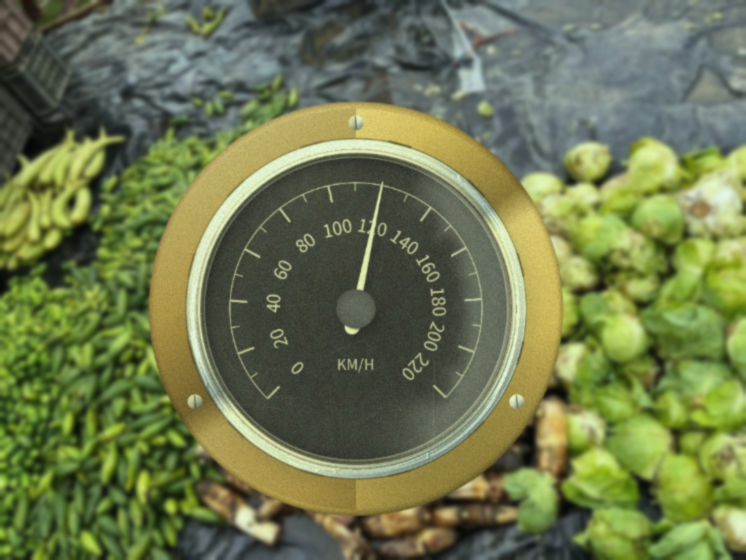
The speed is 120,km/h
